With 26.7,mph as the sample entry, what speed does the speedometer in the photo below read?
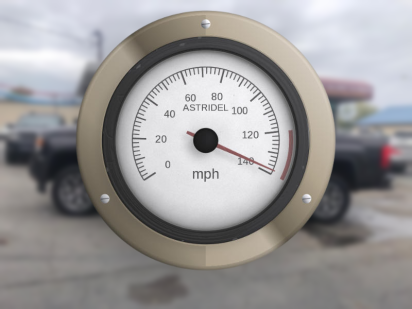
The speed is 138,mph
